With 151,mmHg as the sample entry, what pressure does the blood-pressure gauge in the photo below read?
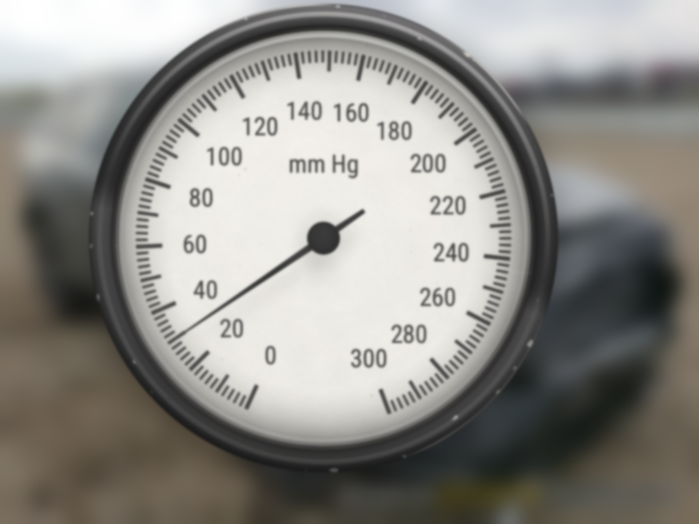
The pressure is 30,mmHg
